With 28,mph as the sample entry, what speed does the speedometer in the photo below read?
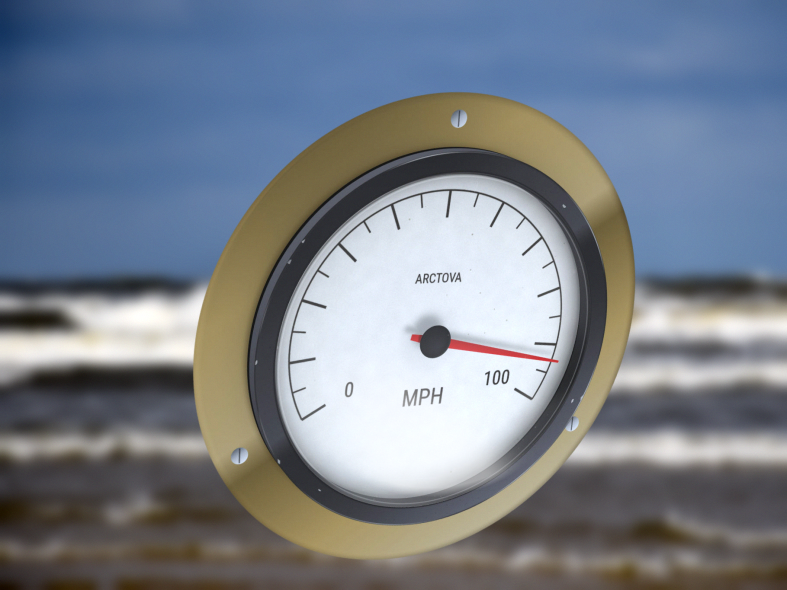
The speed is 92.5,mph
